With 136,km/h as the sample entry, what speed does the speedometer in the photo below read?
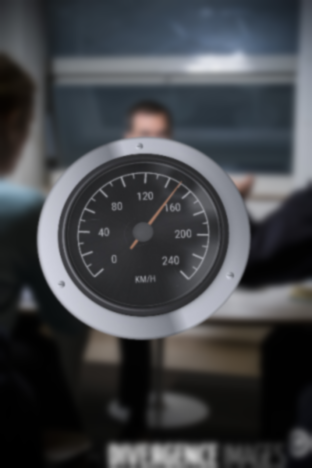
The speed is 150,km/h
